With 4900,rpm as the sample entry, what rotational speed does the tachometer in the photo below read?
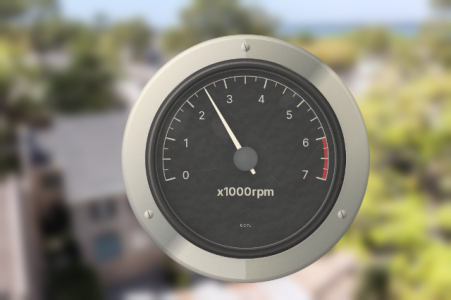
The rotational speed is 2500,rpm
